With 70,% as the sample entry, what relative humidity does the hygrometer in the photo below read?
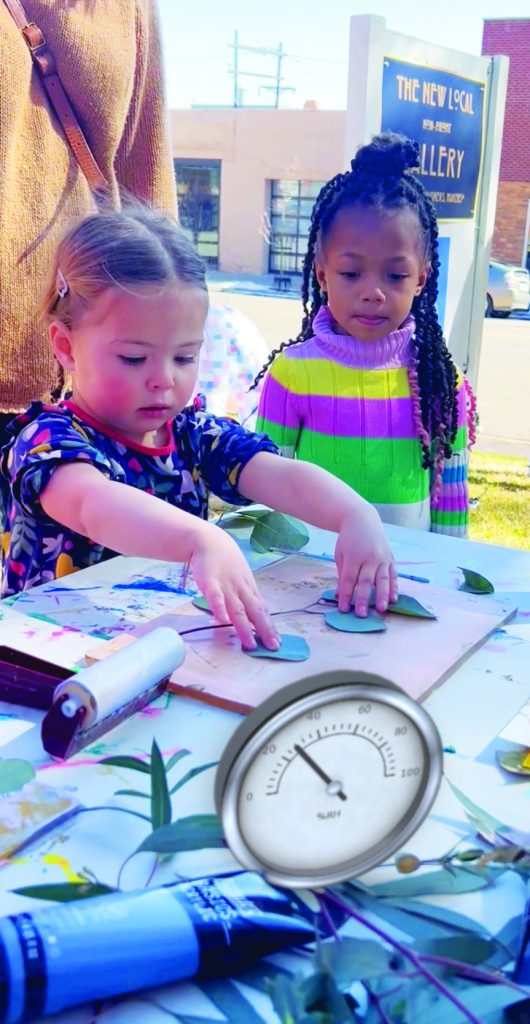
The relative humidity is 28,%
